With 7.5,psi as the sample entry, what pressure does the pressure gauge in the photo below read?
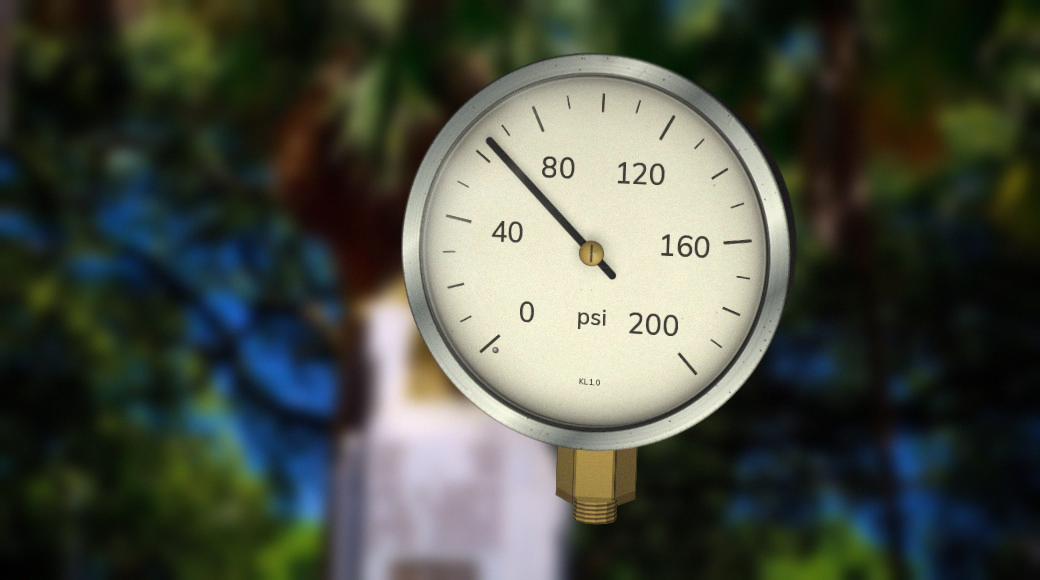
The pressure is 65,psi
